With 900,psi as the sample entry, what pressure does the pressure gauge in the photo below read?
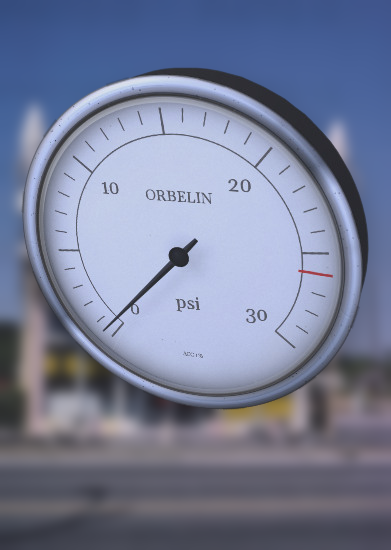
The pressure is 0.5,psi
